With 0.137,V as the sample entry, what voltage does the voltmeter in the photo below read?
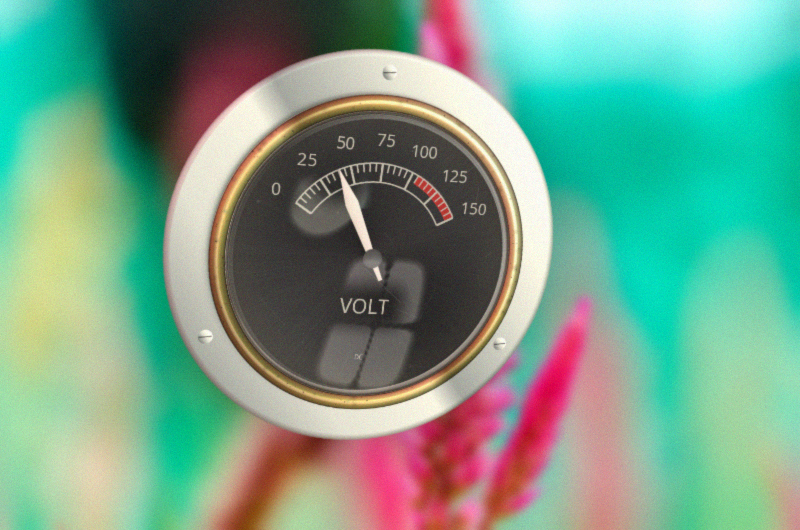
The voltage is 40,V
